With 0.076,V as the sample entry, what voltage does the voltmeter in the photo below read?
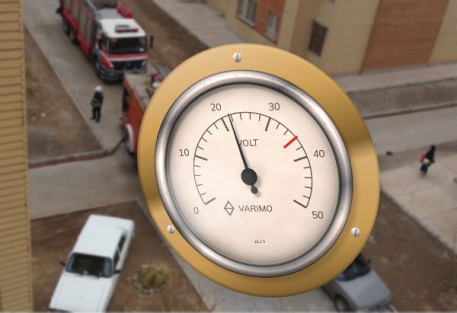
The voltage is 22,V
